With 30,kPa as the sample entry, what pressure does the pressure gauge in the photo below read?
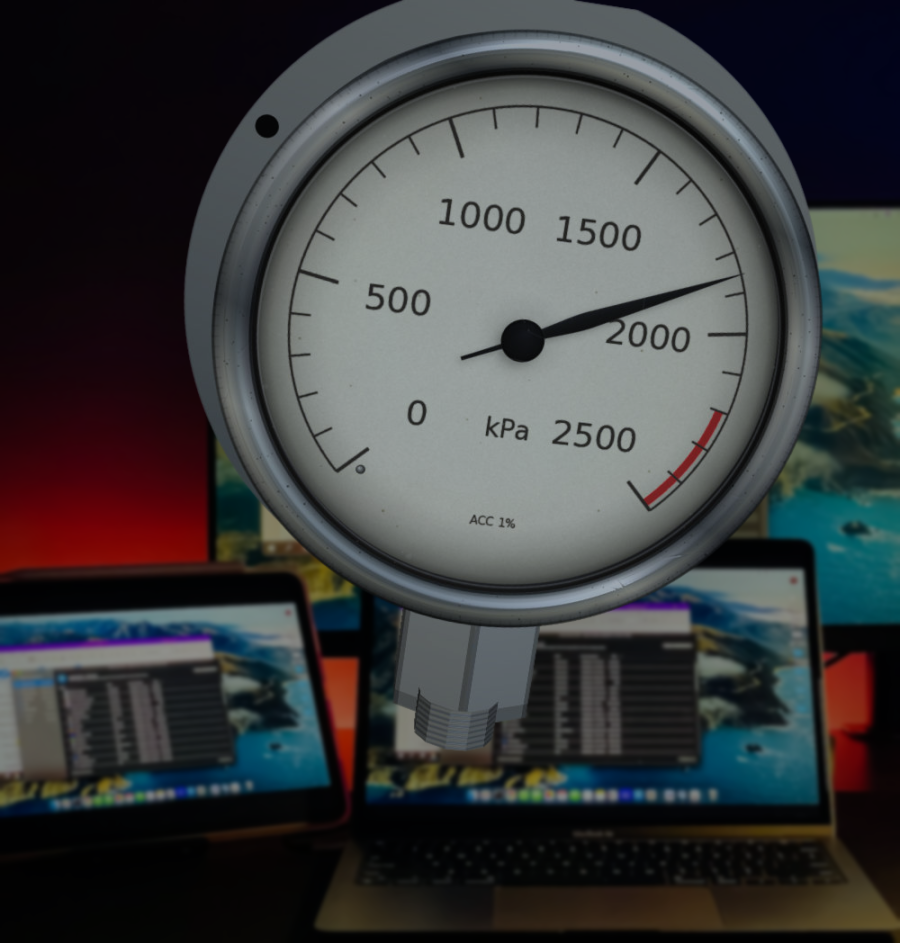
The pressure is 1850,kPa
